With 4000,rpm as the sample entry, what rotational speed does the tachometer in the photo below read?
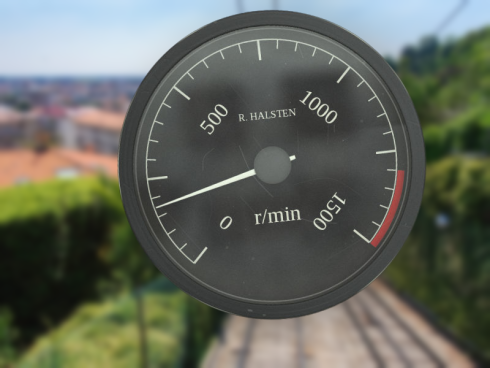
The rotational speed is 175,rpm
